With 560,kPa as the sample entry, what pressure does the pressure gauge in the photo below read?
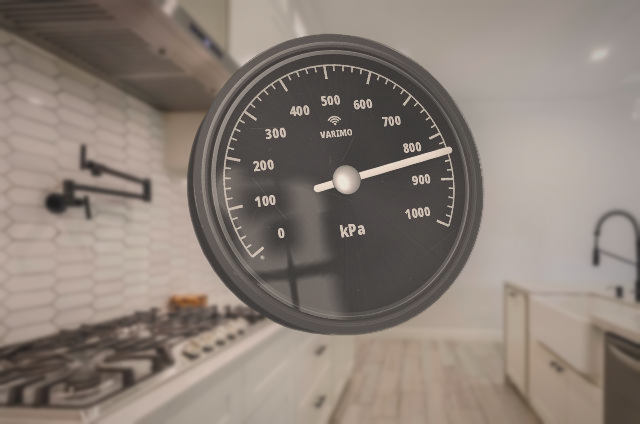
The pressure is 840,kPa
